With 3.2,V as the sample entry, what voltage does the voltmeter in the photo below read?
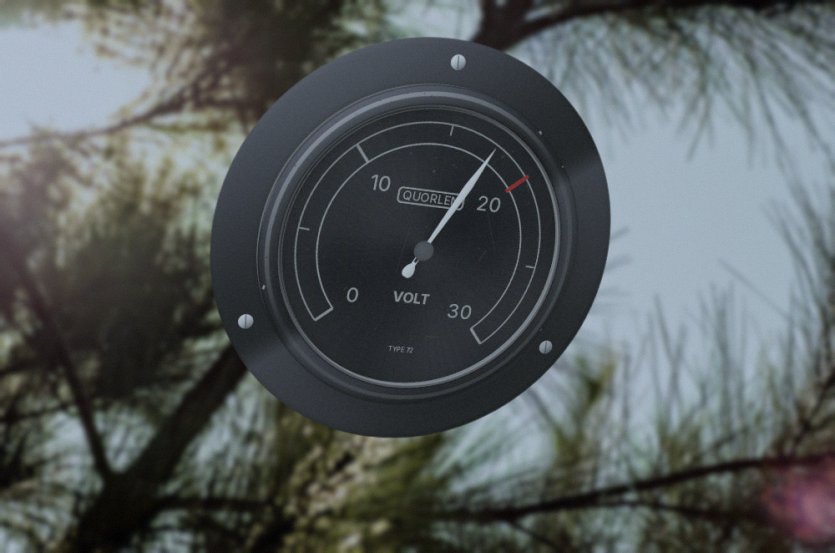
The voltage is 17.5,V
